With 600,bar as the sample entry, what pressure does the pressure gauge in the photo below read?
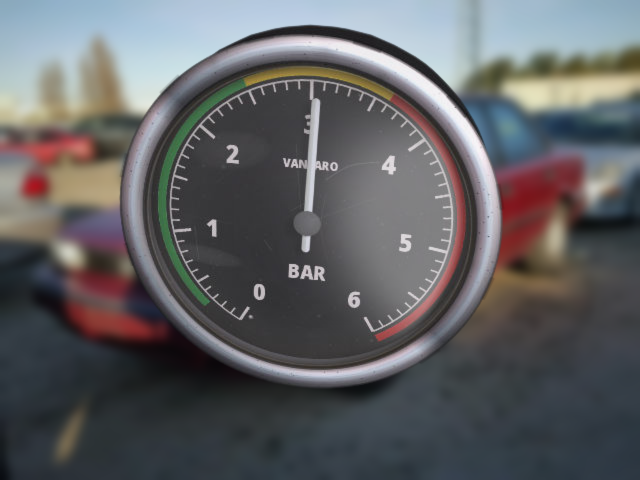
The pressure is 3.05,bar
